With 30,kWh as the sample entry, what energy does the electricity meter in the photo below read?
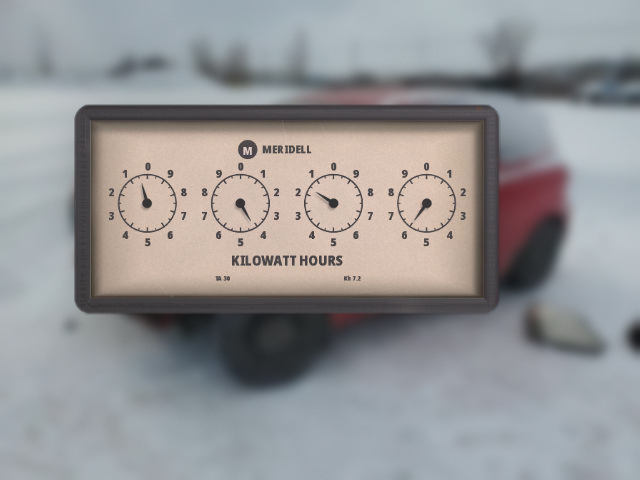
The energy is 416,kWh
